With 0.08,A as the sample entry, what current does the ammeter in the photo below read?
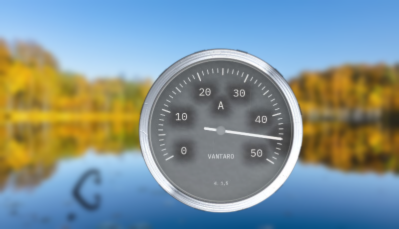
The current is 45,A
